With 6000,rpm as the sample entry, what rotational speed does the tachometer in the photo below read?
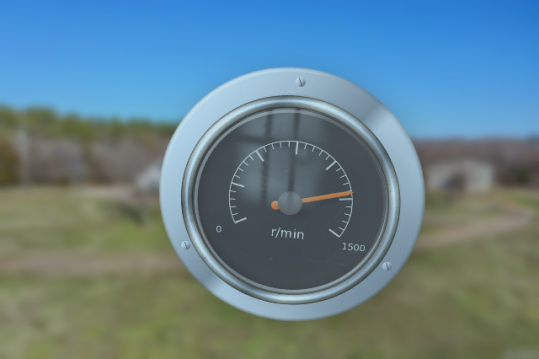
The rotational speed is 1200,rpm
